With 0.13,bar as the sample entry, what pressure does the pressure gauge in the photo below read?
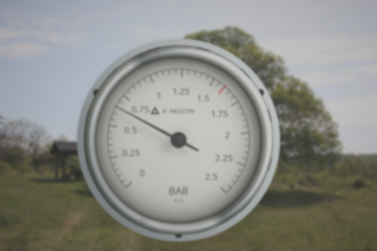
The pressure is 0.65,bar
